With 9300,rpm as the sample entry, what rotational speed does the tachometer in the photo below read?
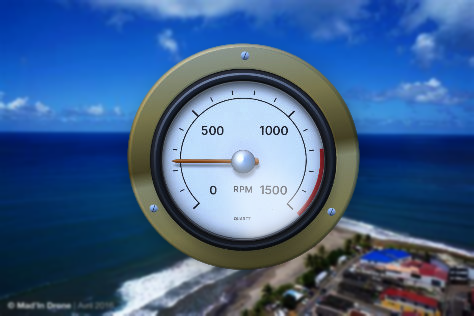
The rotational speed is 250,rpm
